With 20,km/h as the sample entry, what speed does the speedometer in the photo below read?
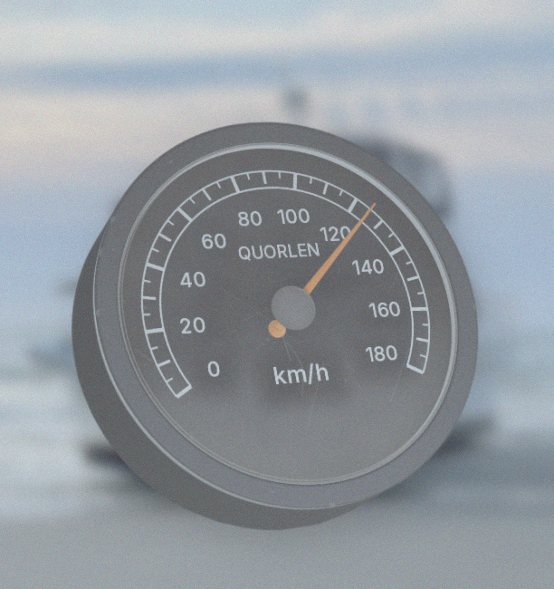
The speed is 125,km/h
